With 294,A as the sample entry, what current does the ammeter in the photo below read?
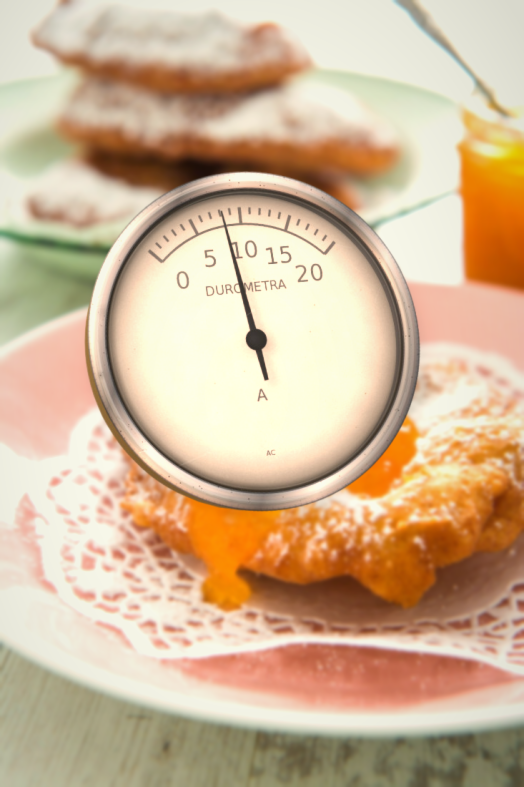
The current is 8,A
